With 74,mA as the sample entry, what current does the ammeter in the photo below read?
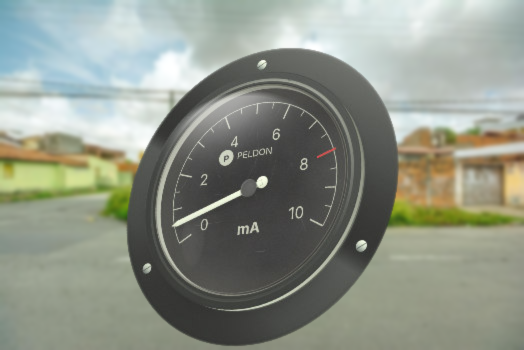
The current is 0.5,mA
